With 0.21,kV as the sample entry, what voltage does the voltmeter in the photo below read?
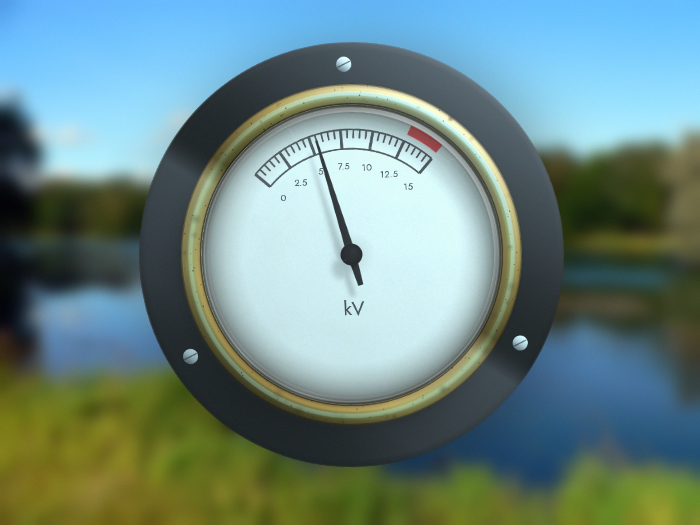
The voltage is 5.5,kV
